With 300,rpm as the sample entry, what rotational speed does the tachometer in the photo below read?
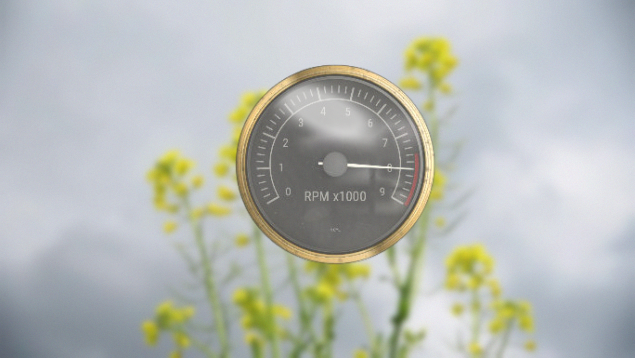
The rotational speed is 8000,rpm
